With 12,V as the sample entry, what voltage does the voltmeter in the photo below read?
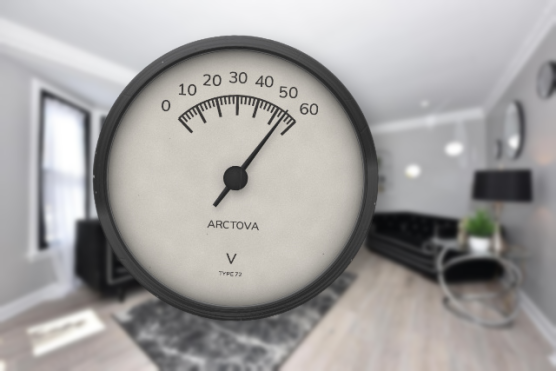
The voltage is 54,V
